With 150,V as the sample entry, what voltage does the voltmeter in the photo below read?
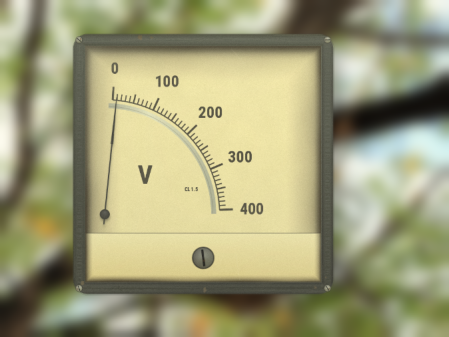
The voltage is 10,V
